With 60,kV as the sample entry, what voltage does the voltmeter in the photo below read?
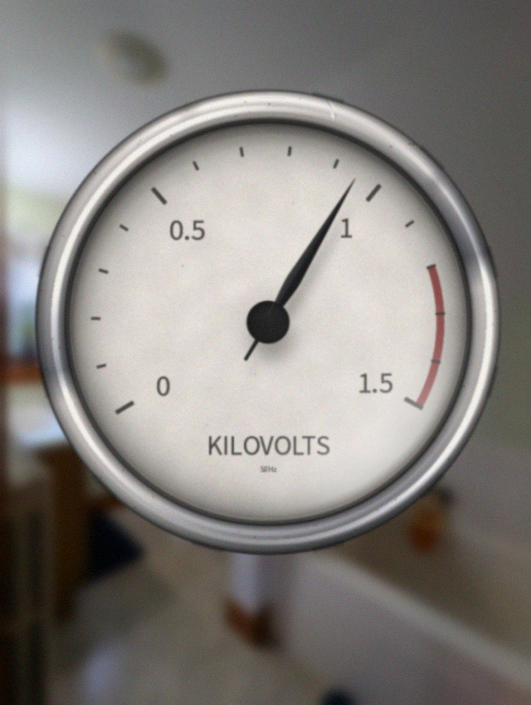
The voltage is 0.95,kV
